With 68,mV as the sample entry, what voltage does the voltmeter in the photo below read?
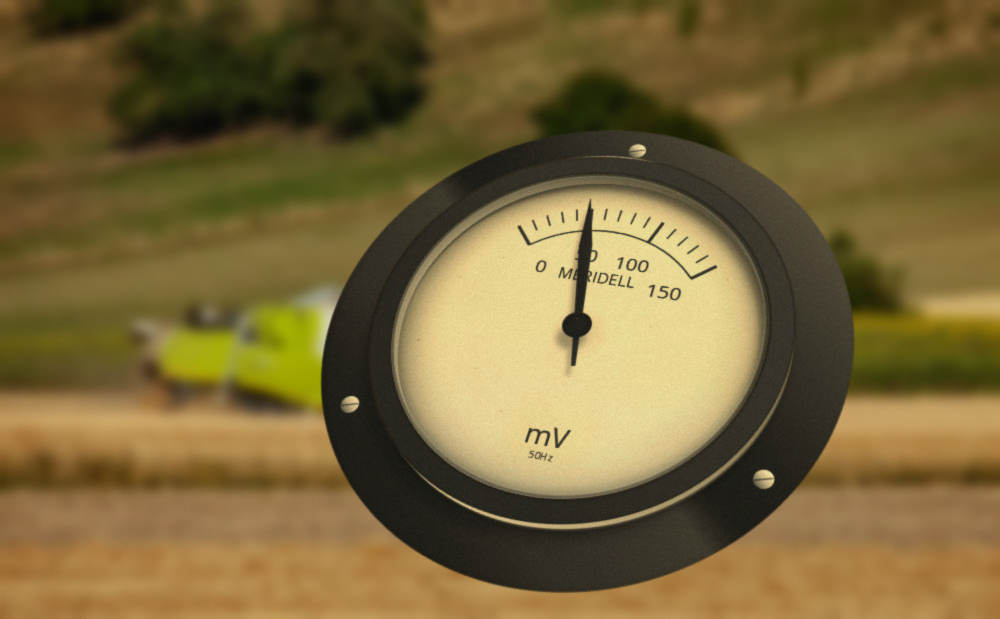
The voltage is 50,mV
